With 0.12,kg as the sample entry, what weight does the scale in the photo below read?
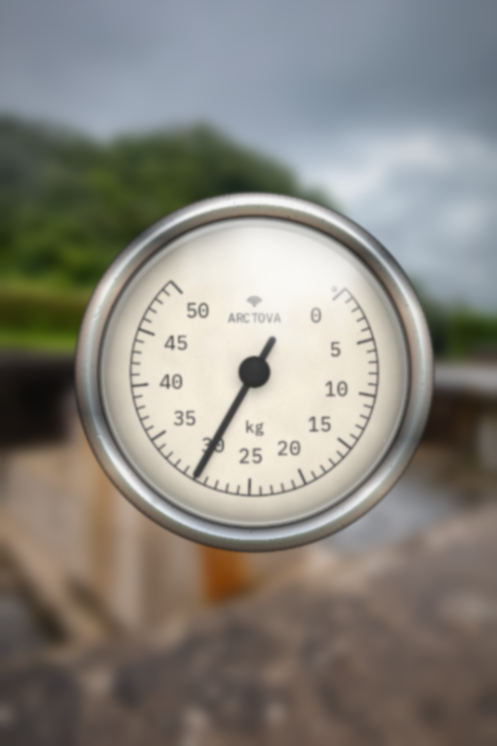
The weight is 30,kg
